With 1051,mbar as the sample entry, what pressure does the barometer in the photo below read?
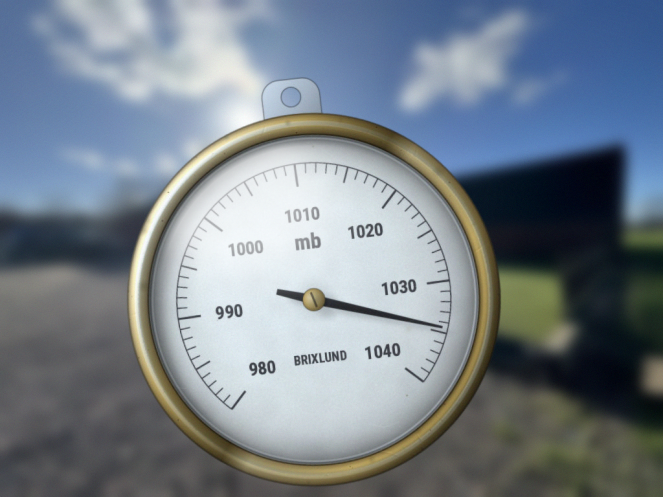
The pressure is 1034.5,mbar
